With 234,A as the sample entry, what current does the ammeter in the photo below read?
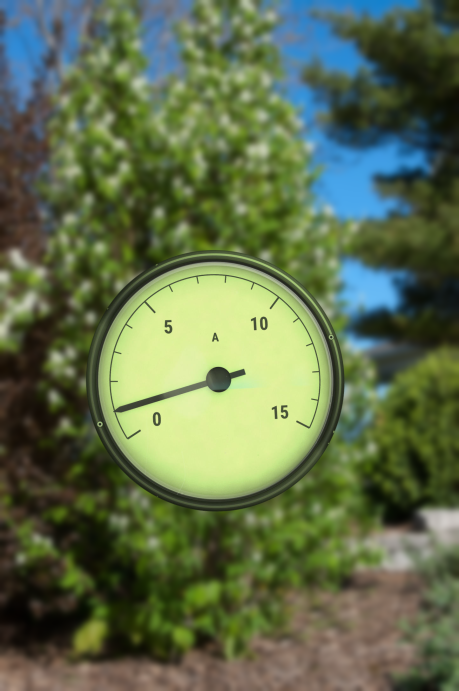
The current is 1,A
